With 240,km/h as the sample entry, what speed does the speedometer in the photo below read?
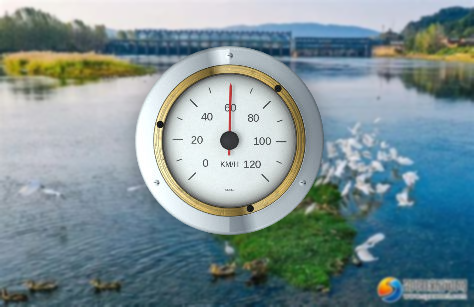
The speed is 60,km/h
